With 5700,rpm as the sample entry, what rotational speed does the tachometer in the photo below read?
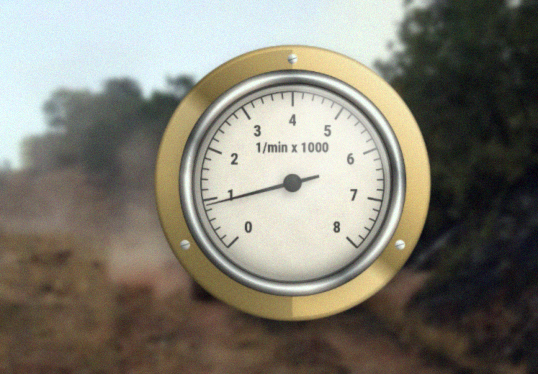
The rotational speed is 900,rpm
